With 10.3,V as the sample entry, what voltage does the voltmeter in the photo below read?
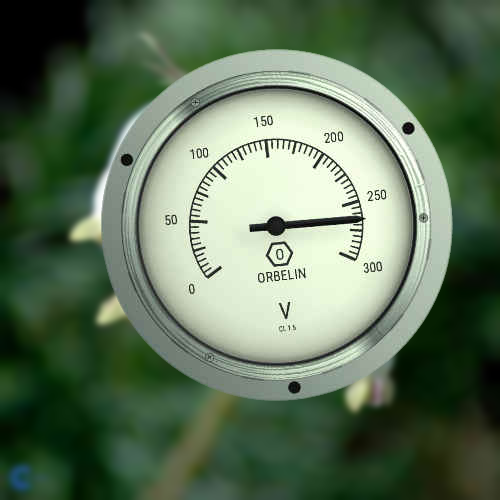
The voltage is 265,V
